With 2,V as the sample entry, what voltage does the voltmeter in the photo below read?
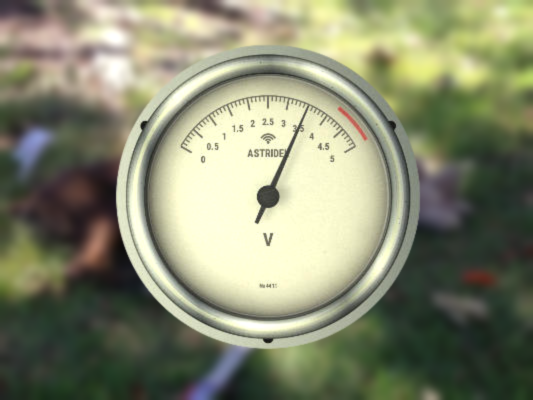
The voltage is 3.5,V
